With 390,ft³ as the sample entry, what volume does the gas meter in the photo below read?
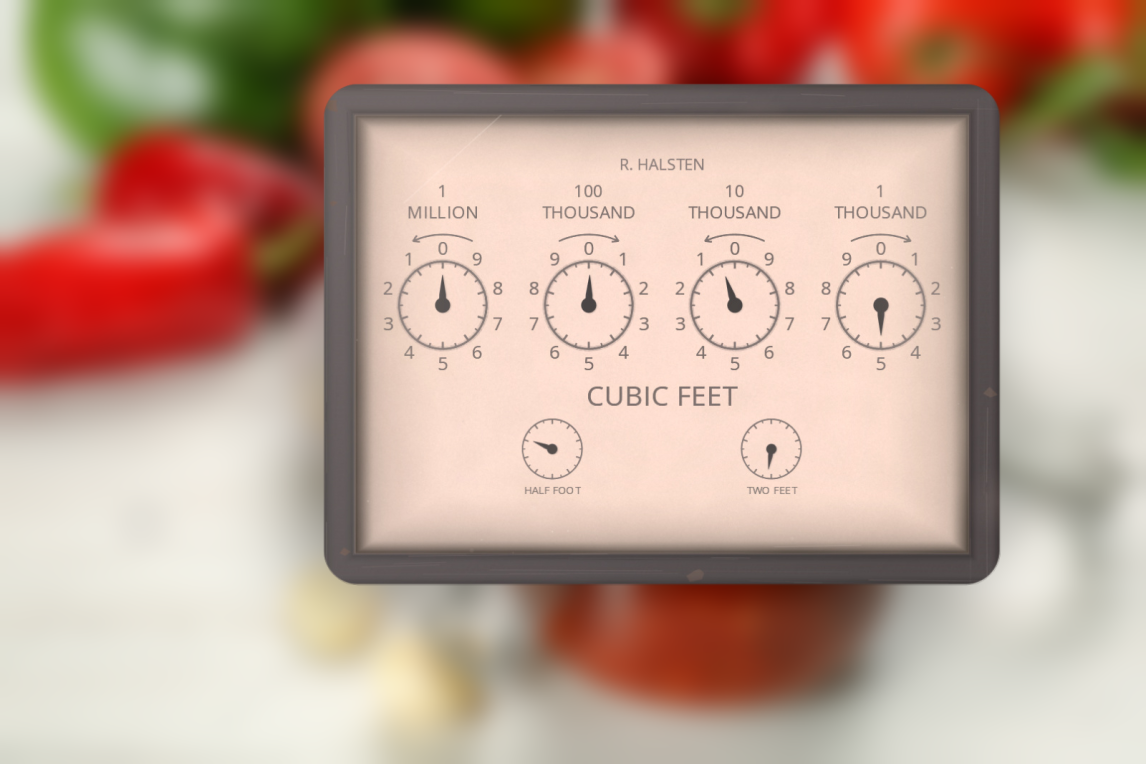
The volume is 500,ft³
